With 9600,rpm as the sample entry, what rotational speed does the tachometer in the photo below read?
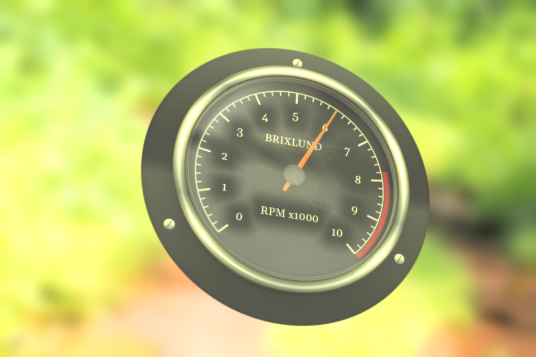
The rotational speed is 6000,rpm
